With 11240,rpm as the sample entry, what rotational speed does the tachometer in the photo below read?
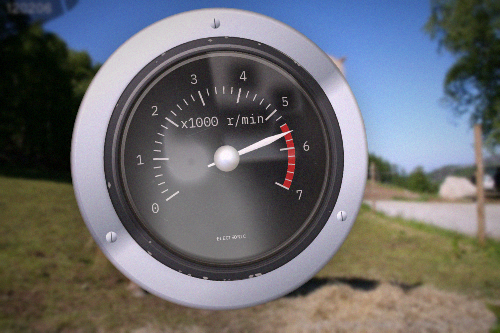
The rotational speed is 5600,rpm
